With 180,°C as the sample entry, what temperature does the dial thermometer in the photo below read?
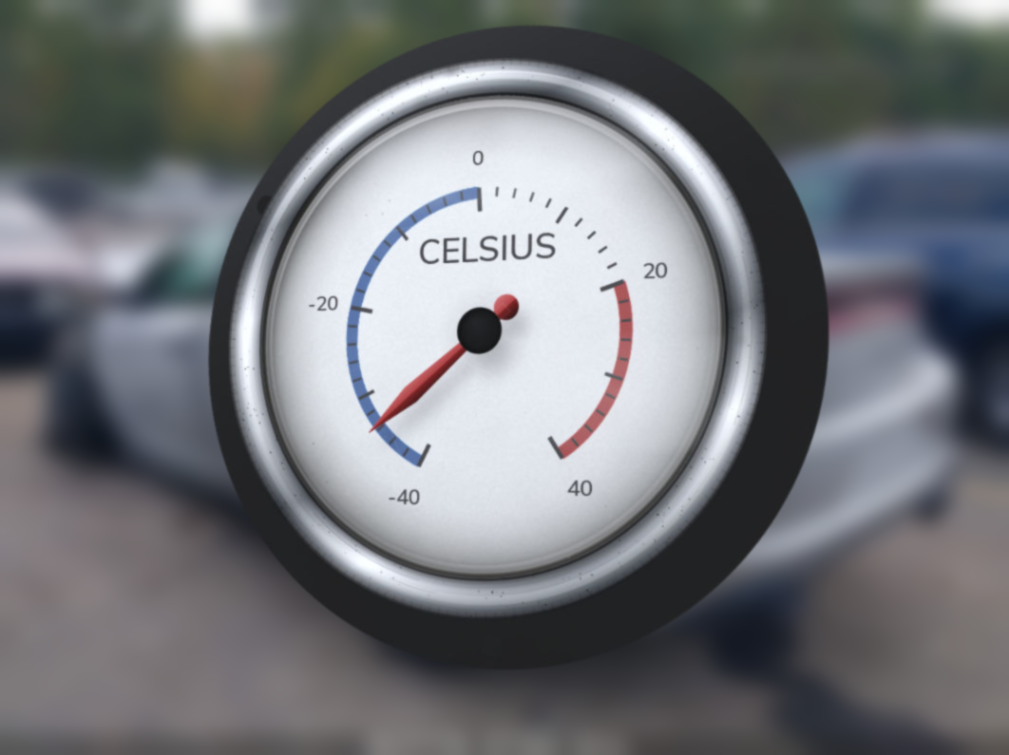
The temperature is -34,°C
